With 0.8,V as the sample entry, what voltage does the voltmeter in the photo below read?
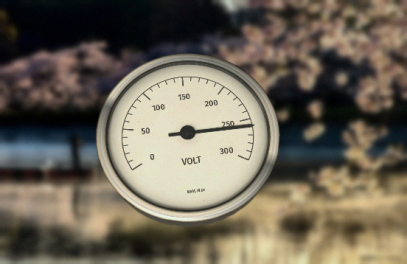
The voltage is 260,V
